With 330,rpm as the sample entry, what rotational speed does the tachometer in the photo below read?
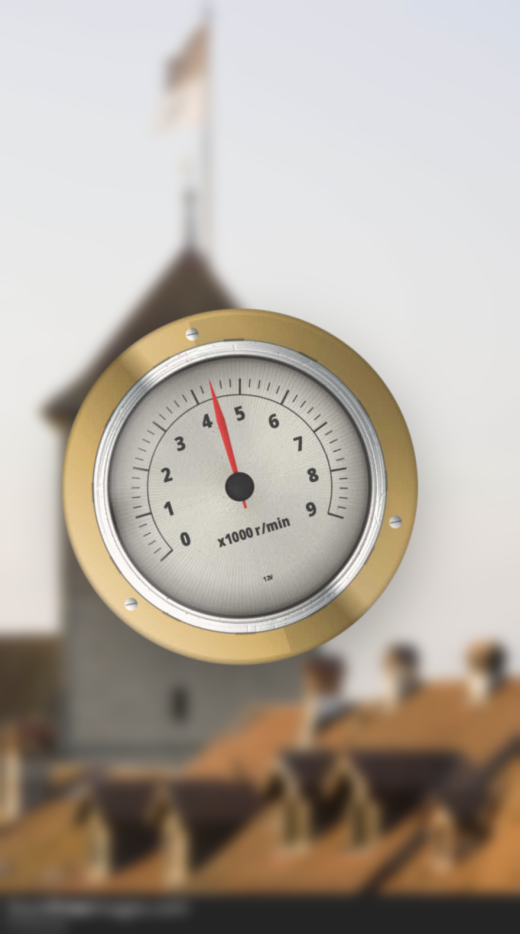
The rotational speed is 4400,rpm
